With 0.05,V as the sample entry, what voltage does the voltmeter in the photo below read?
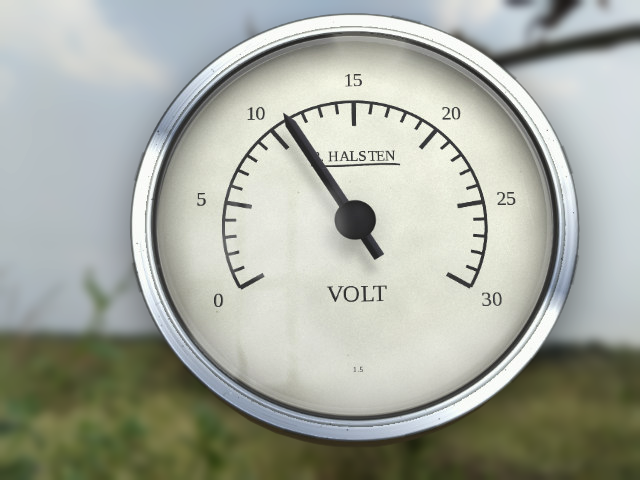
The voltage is 11,V
